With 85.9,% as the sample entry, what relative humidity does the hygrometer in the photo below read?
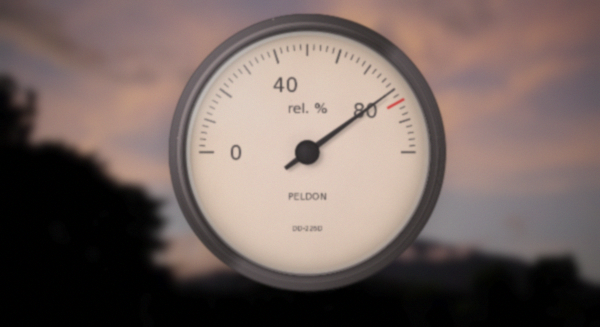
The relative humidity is 80,%
